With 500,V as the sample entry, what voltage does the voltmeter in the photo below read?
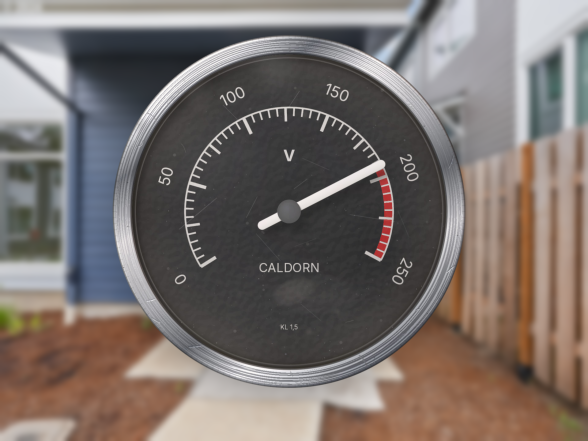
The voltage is 192.5,V
